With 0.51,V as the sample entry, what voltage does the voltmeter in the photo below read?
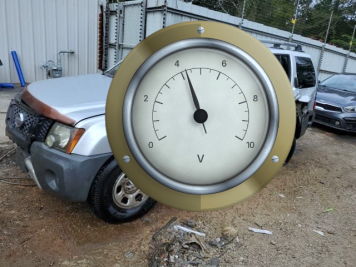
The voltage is 4.25,V
